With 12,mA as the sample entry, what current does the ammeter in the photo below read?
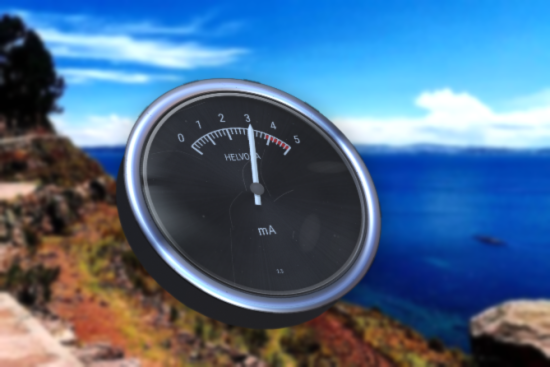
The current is 3,mA
